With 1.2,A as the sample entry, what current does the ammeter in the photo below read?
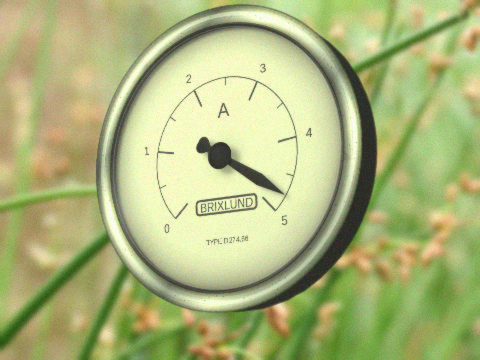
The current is 4.75,A
